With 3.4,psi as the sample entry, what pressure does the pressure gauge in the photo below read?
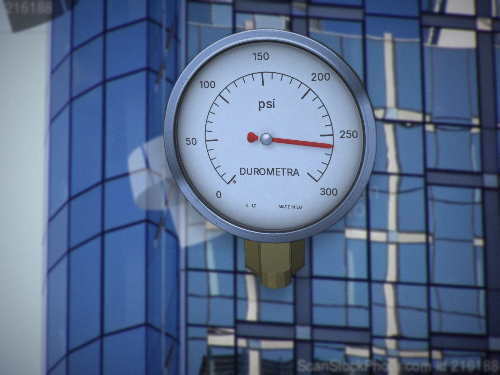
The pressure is 260,psi
